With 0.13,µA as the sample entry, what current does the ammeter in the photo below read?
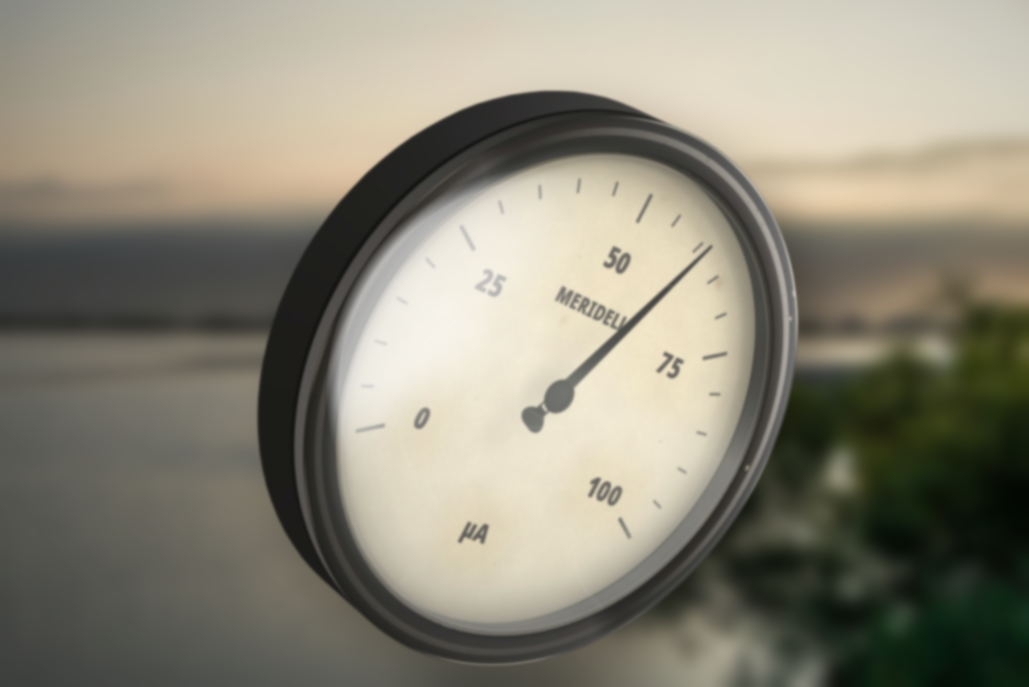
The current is 60,µA
